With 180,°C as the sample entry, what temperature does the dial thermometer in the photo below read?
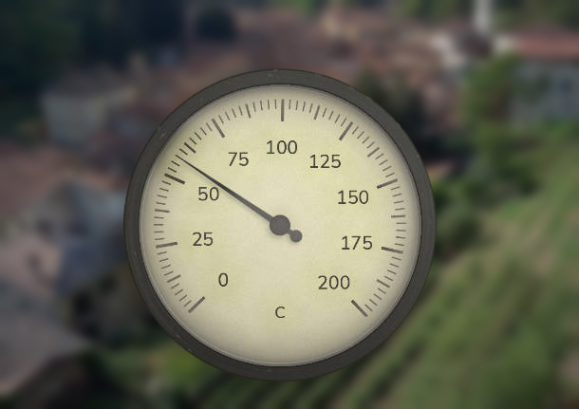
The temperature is 57.5,°C
